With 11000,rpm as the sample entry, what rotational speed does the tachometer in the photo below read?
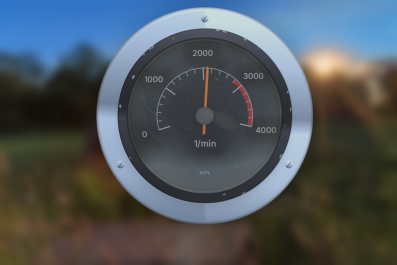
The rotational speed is 2100,rpm
